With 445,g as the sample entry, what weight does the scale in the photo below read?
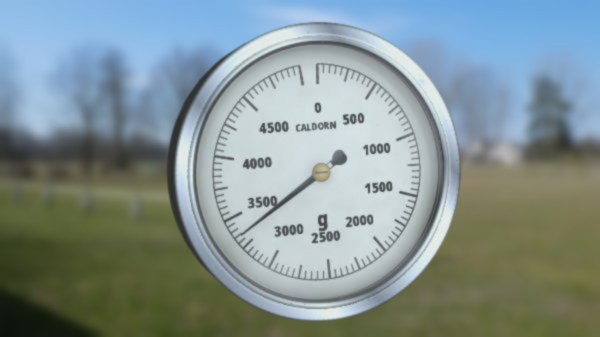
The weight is 3350,g
